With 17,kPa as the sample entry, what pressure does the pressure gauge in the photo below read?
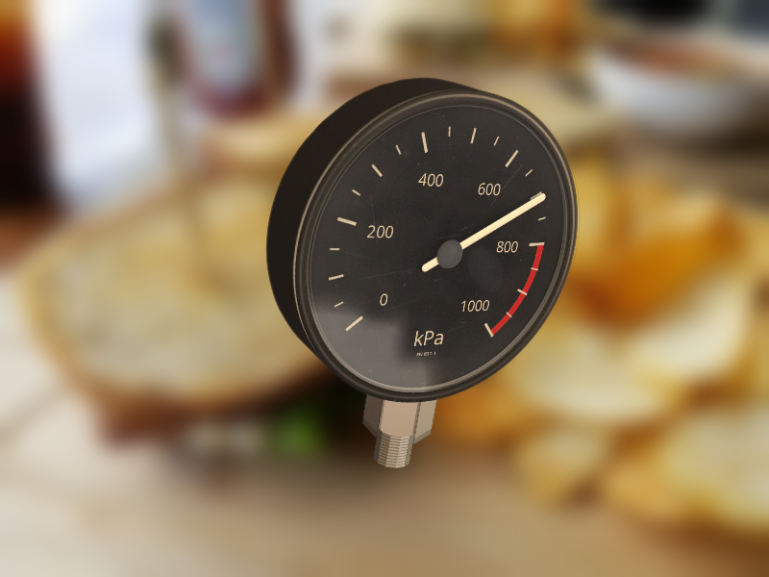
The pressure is 700,kPa
